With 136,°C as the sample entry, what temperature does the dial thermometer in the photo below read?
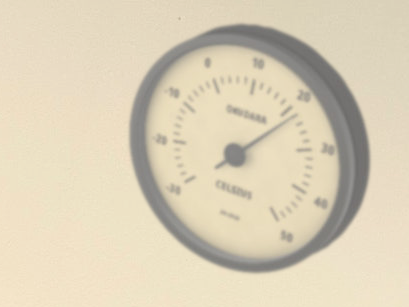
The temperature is 22,°C
